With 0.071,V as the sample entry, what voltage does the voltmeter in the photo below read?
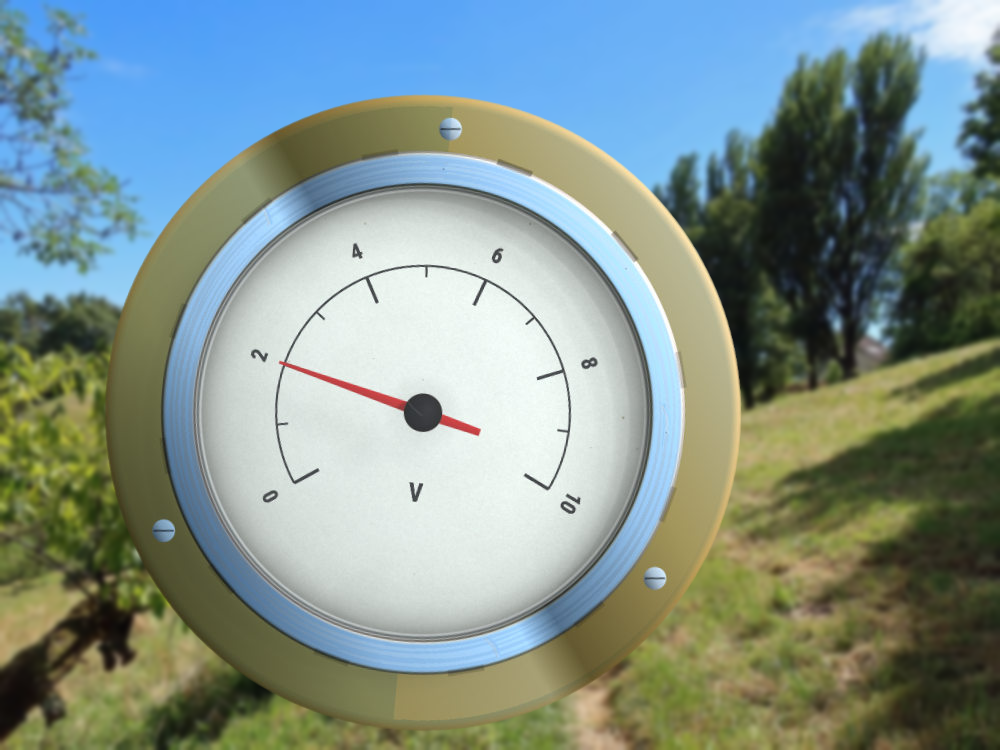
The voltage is 2,V
